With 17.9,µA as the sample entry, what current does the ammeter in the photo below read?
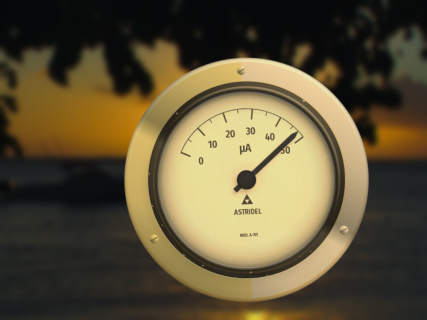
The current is 47.5,µA
